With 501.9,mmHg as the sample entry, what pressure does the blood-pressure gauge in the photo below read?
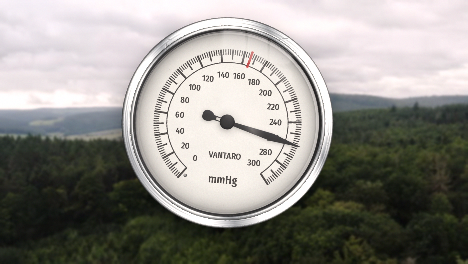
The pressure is 260,mmHg
